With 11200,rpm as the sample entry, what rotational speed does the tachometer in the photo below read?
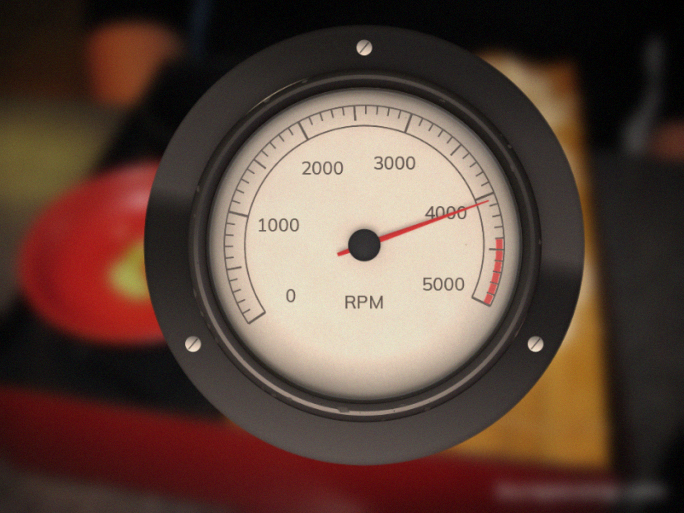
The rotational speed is 4050,rpm
